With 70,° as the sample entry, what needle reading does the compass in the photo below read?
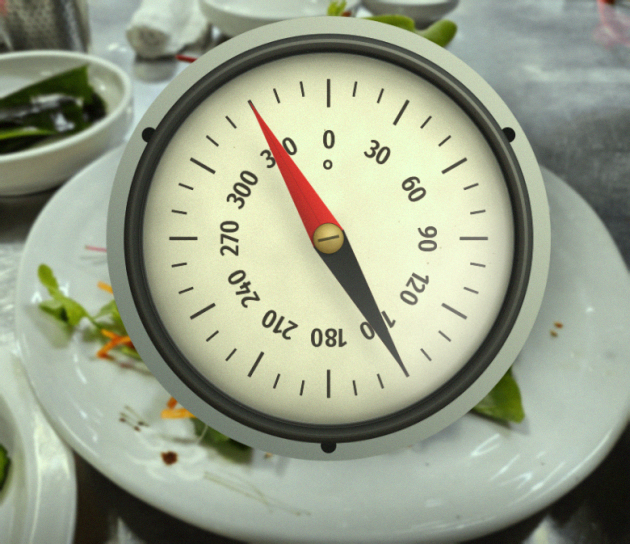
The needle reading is 330,°
